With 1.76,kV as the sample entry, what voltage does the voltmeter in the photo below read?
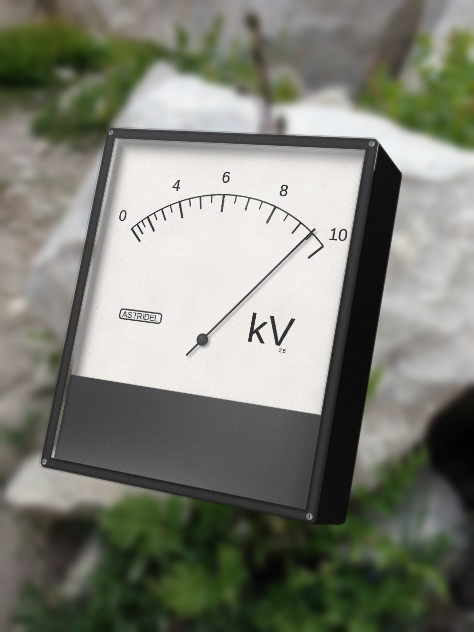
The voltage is 9.5,kV
